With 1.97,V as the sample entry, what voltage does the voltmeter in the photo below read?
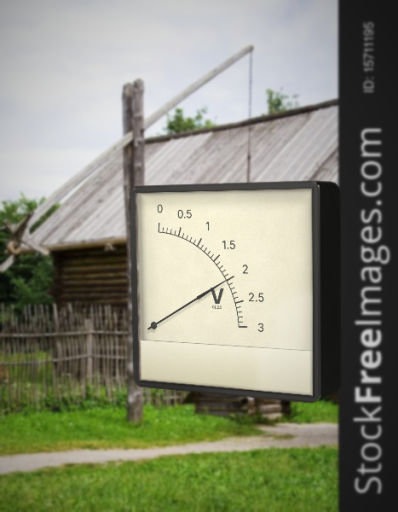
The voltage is 2,V
